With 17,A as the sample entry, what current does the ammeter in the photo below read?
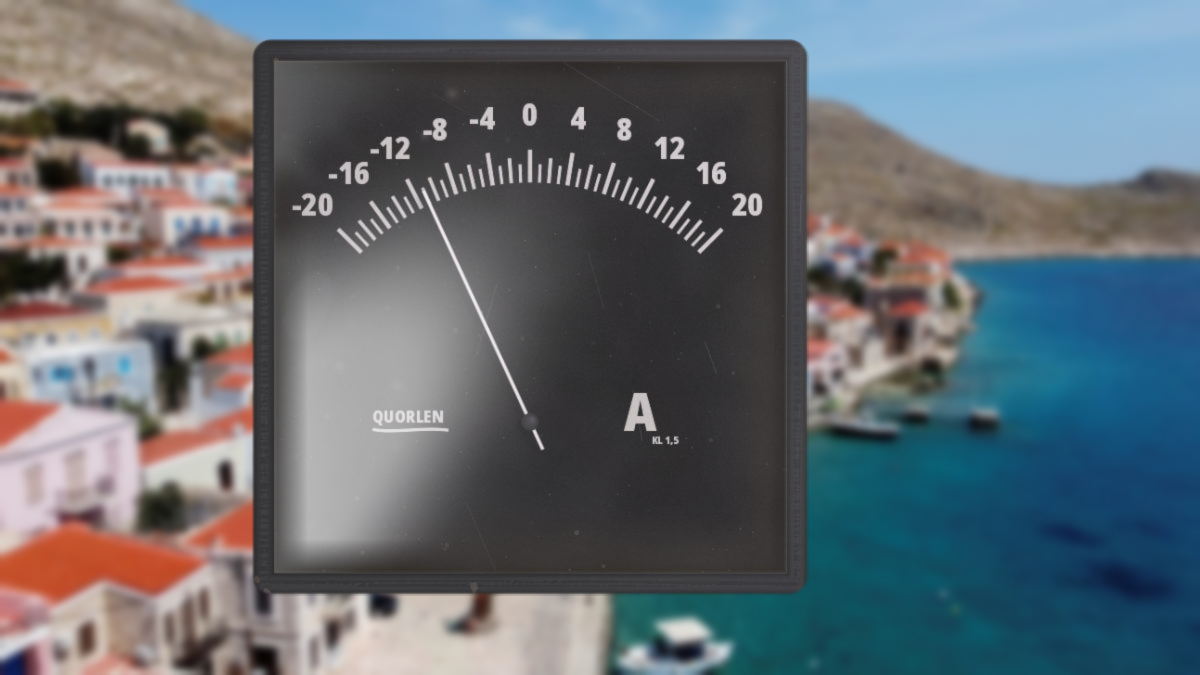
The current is -11,A
